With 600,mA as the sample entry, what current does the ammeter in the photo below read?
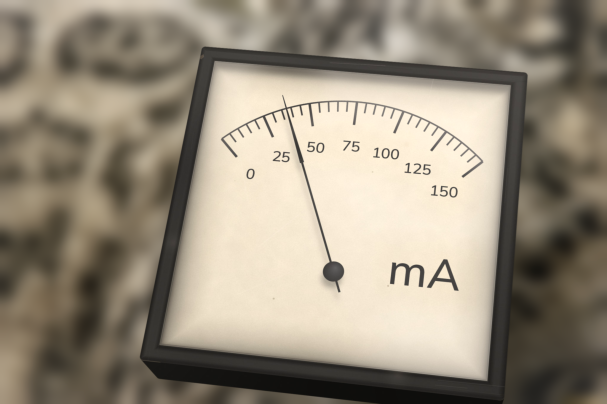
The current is 37.5,mA
